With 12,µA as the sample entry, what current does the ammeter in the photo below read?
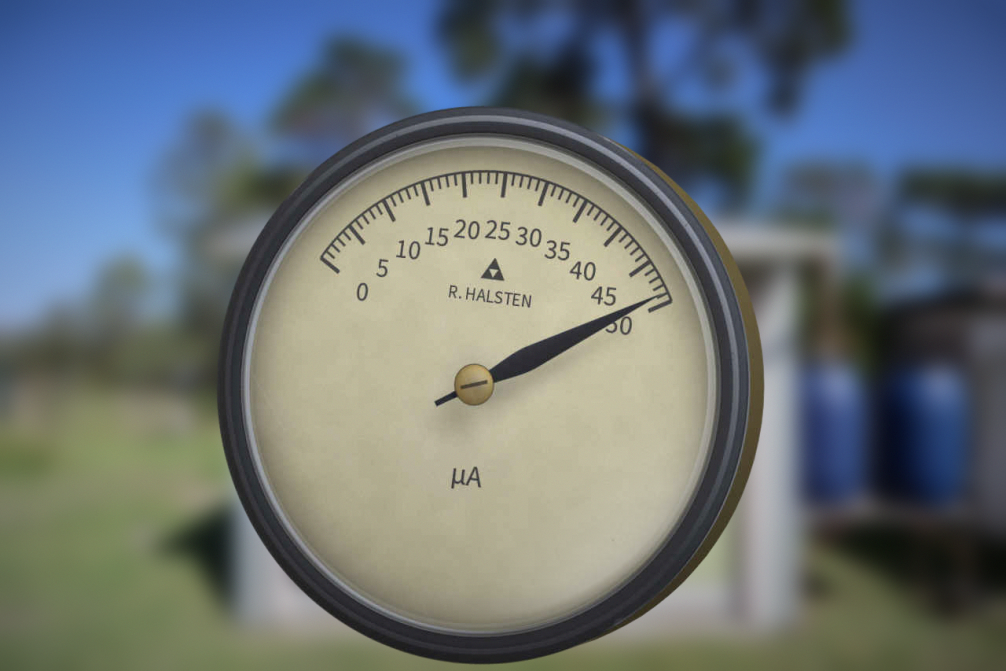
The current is 49,µA
